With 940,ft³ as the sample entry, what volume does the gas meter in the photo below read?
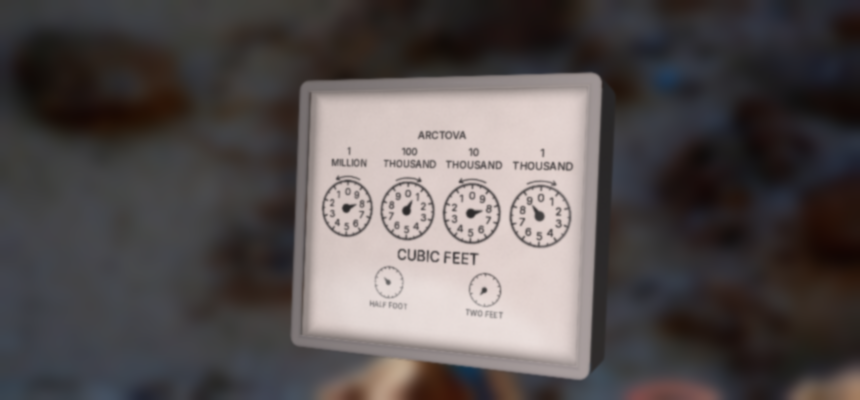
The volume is 807900,ft³
